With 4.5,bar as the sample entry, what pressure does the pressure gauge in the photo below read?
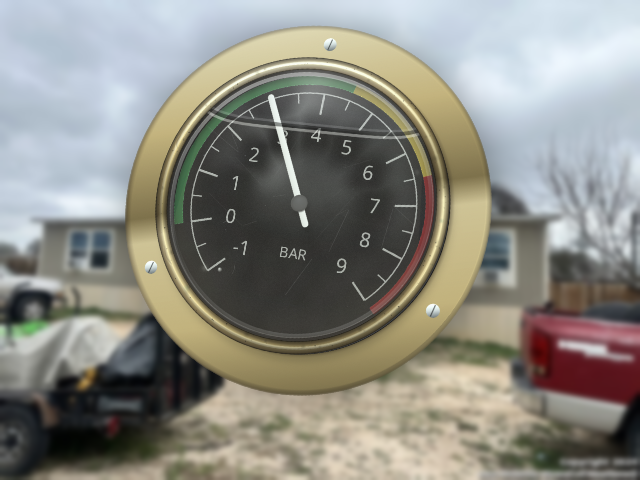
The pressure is 3,bar
